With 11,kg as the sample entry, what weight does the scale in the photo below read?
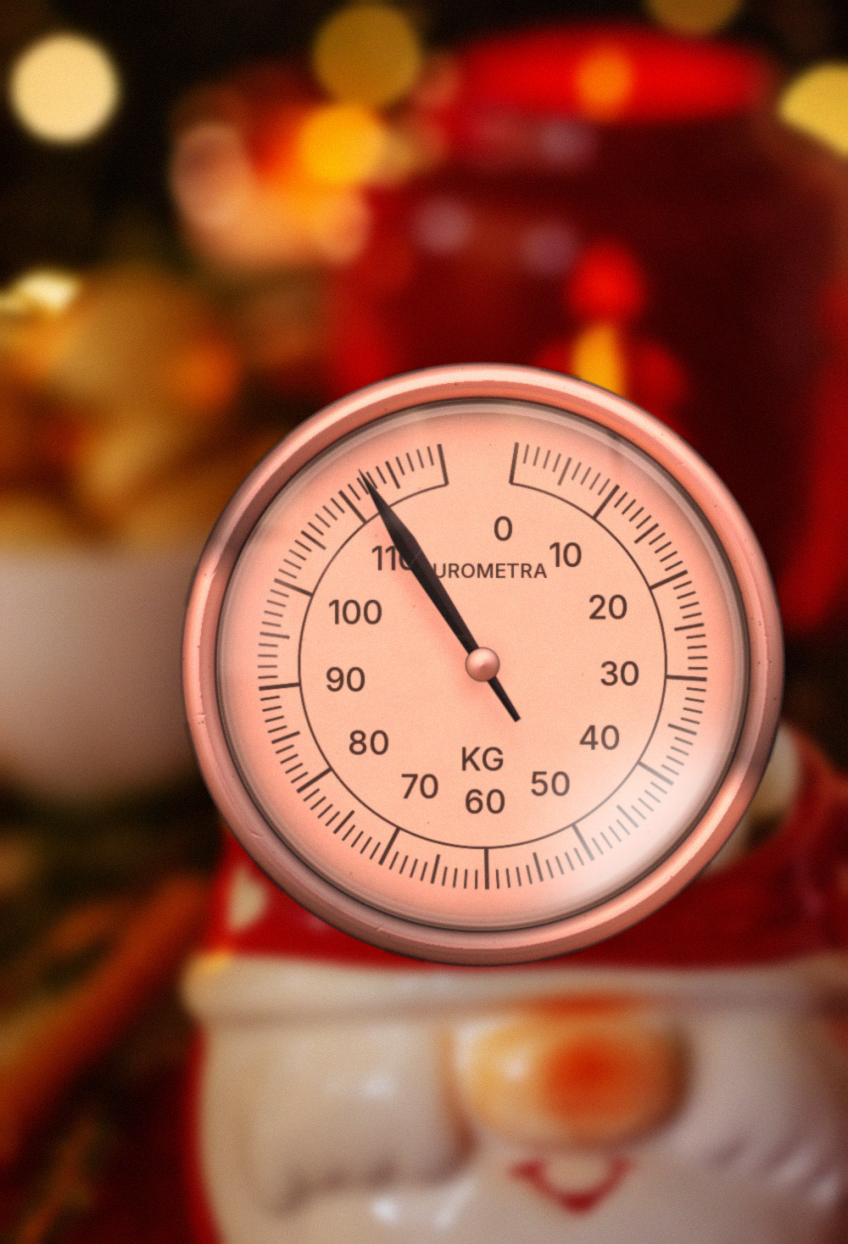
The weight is 112.5,kg
